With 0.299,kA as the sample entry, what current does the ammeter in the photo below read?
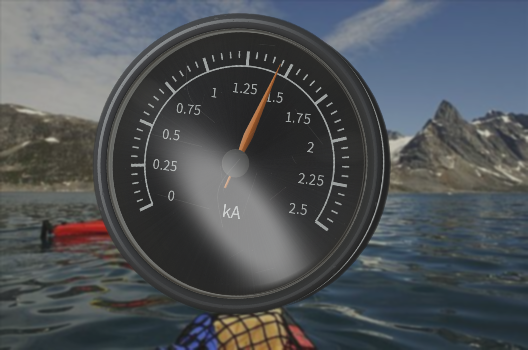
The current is 1.45,kA
